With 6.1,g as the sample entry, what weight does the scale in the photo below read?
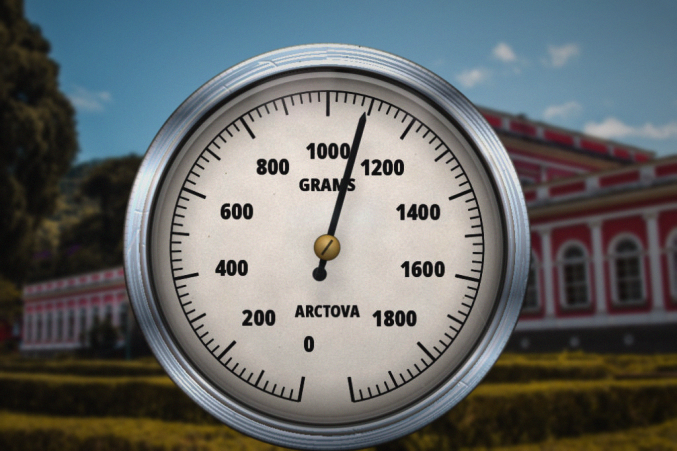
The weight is 1090,g
